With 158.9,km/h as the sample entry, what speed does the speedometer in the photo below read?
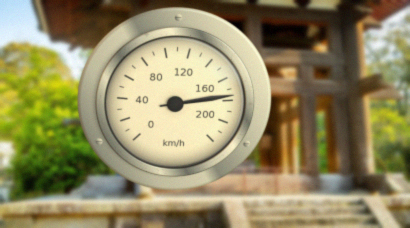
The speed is 175,km/h
